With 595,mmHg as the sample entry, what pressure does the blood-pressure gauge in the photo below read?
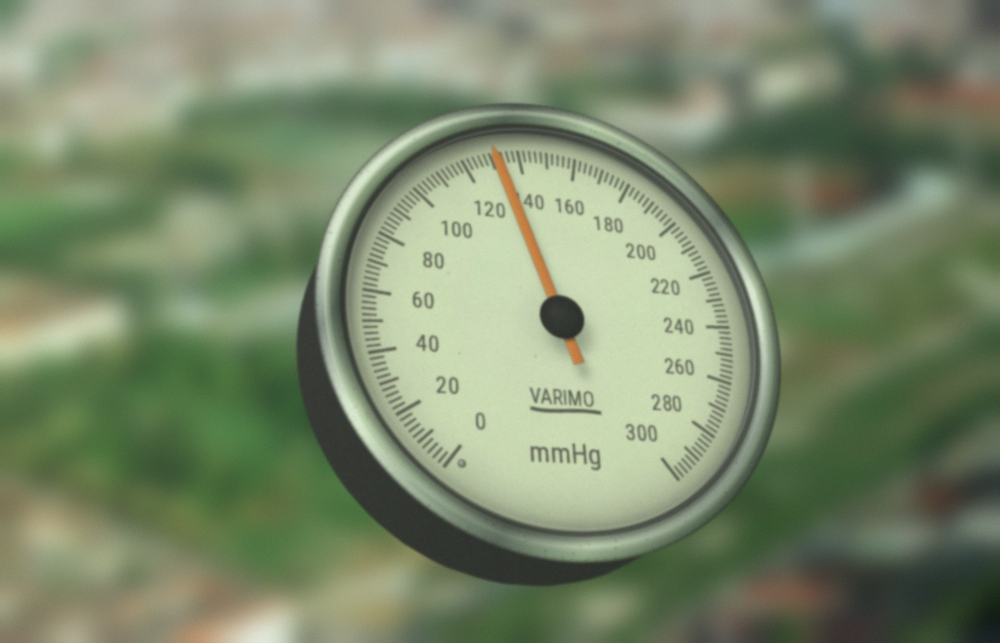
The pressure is 130,mmHg
